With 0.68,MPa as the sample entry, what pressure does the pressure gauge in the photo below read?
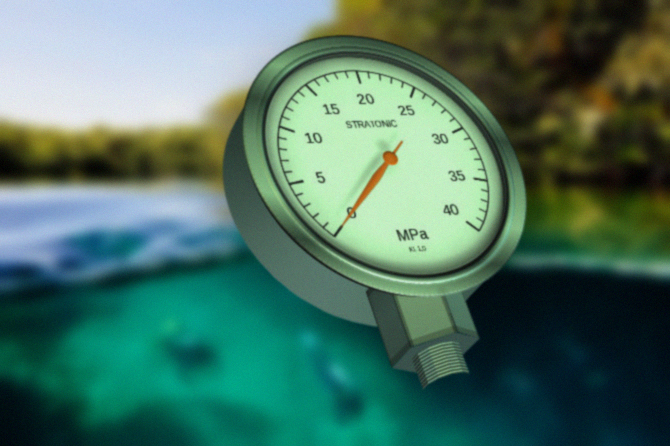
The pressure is 0,MPa
